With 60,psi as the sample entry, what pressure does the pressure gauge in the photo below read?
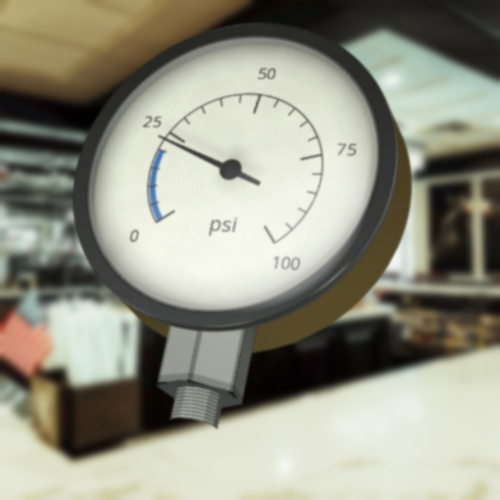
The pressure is 22.5,psi
